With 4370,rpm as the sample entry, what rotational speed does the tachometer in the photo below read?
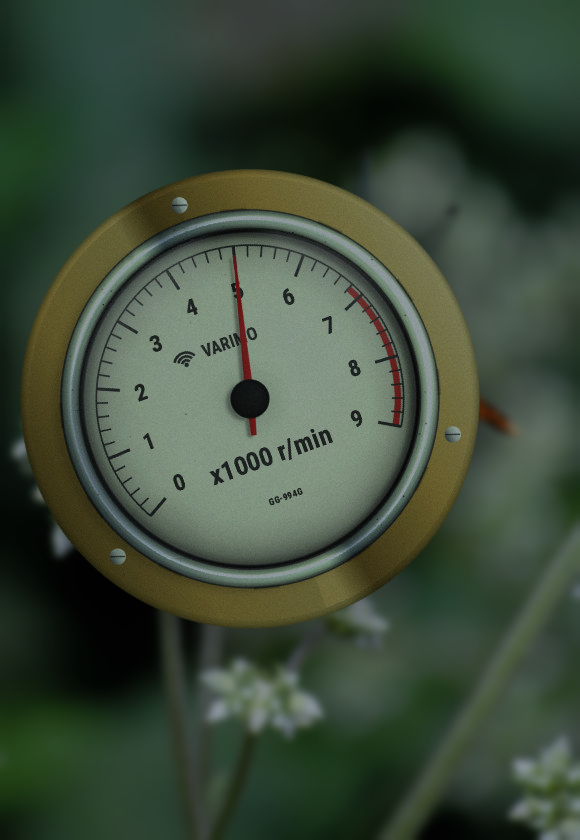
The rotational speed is 5000,rpm
